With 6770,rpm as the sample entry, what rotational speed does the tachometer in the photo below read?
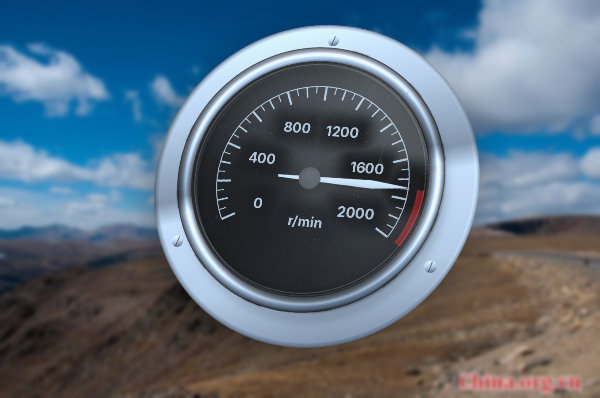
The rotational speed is 1750,rpm
